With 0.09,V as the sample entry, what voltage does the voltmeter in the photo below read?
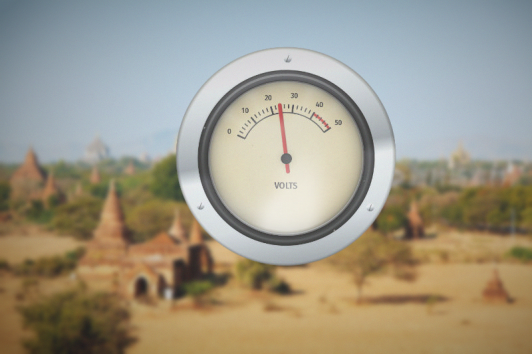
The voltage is 24,V
